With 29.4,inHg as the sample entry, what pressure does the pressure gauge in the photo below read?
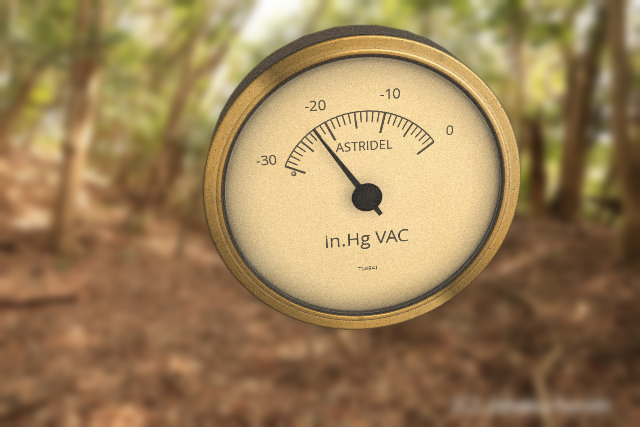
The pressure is -22,inHg
